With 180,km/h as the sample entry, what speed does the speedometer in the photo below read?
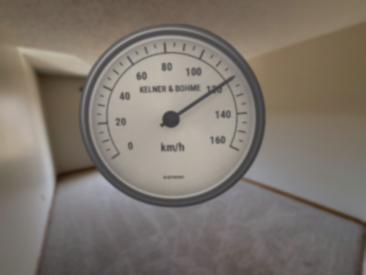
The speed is 120,km/h
